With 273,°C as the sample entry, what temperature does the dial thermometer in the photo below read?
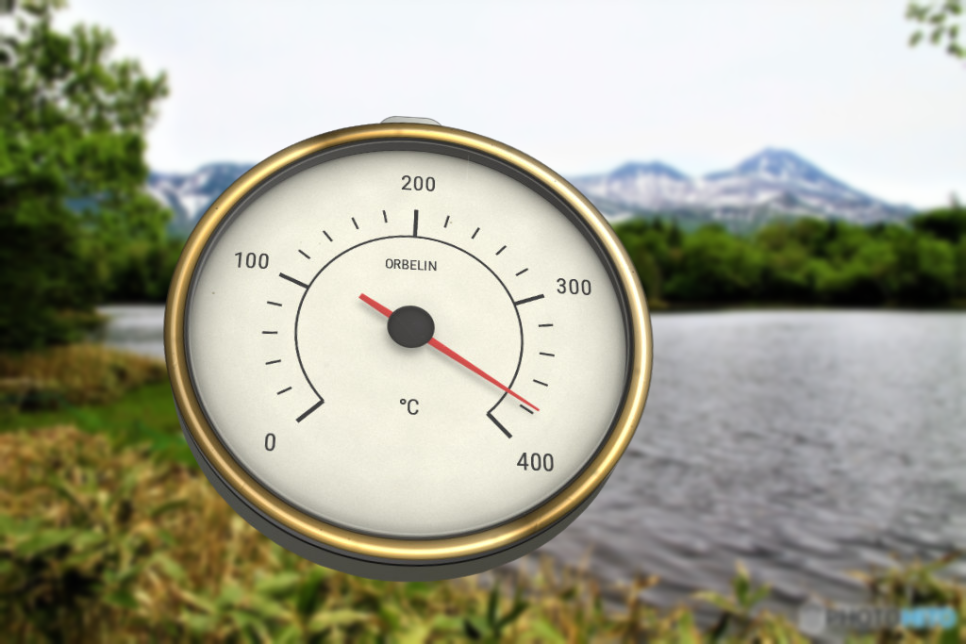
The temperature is 380,°C
